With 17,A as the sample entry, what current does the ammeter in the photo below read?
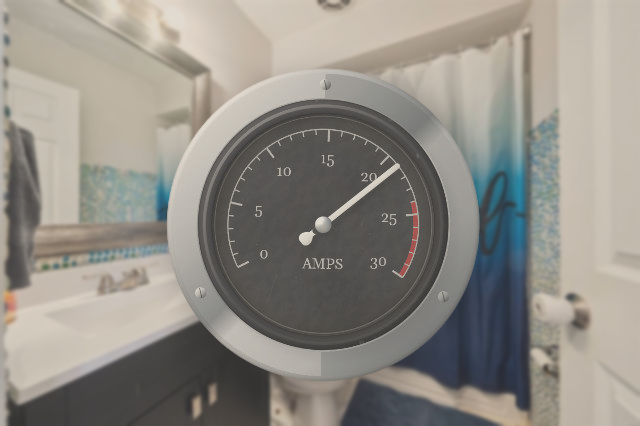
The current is 21,A
